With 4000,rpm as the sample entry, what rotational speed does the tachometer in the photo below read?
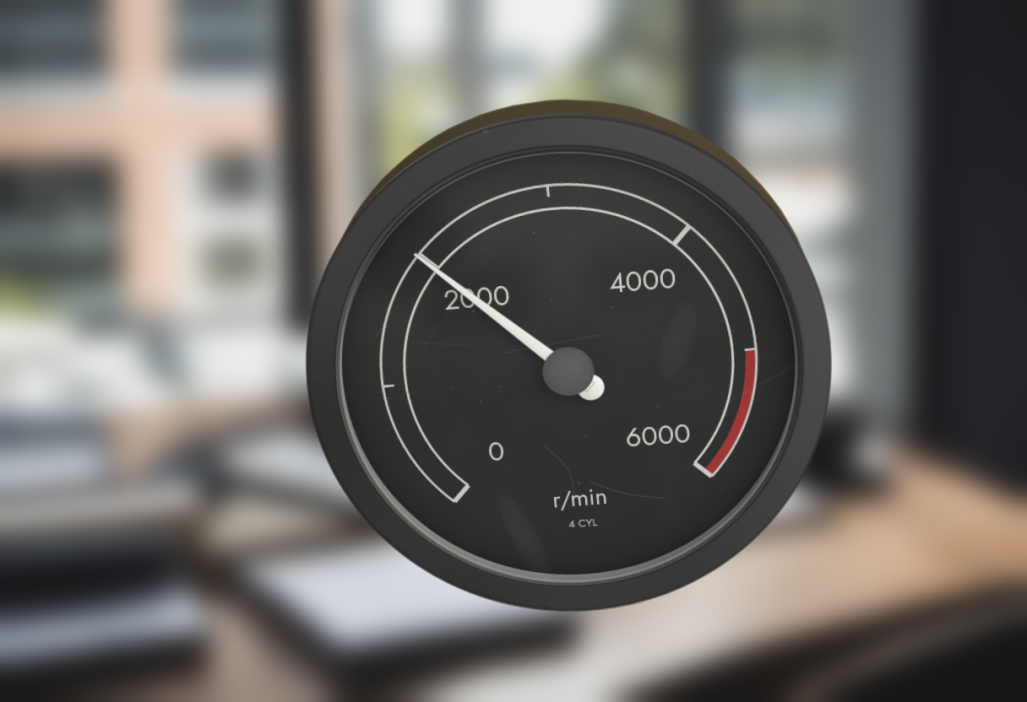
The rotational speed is 2000,rpm
